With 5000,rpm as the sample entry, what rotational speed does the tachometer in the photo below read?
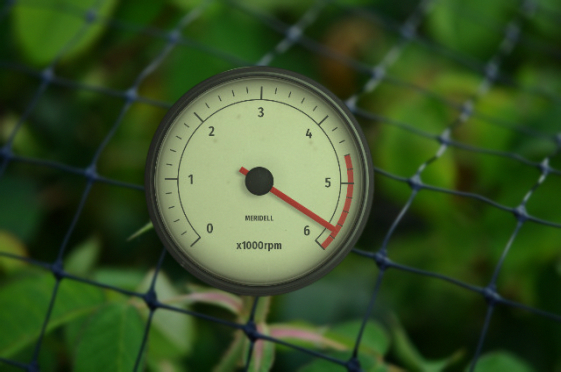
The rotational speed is 5700,rpm
